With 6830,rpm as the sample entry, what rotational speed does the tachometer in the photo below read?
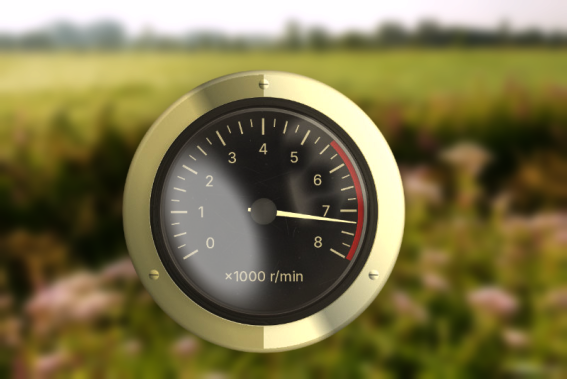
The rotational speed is 7250,rpm
